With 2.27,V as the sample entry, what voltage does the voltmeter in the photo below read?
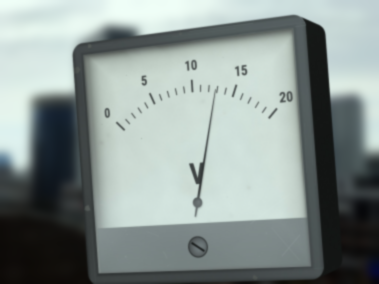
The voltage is 13,V
